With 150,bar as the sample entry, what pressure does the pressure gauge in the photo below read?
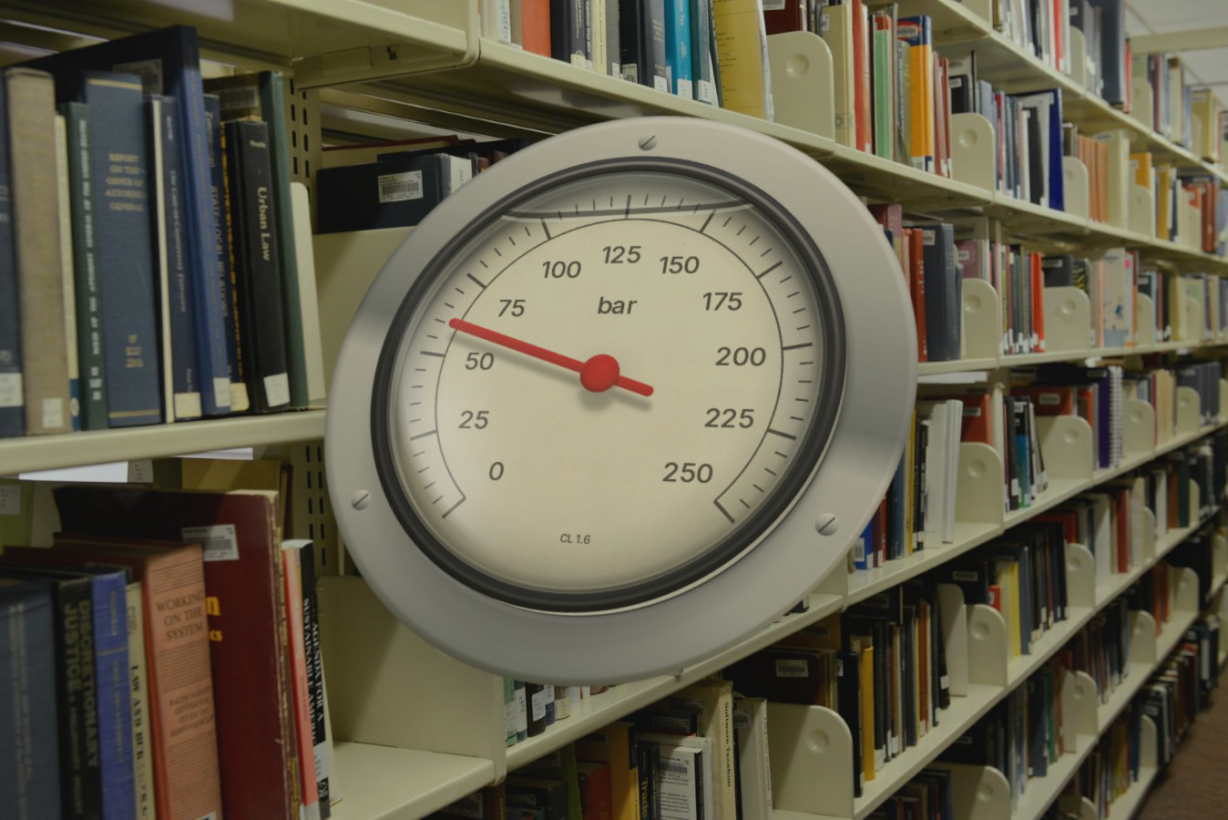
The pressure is 60,bar
